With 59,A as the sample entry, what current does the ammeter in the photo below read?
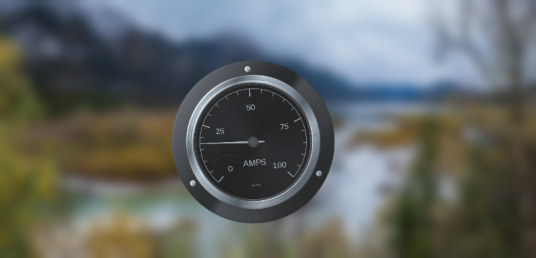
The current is 17.5,A
